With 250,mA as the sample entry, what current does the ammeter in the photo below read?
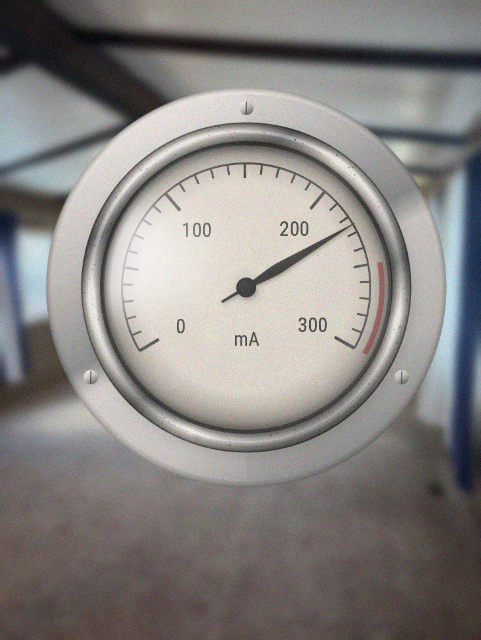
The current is 225,mA
